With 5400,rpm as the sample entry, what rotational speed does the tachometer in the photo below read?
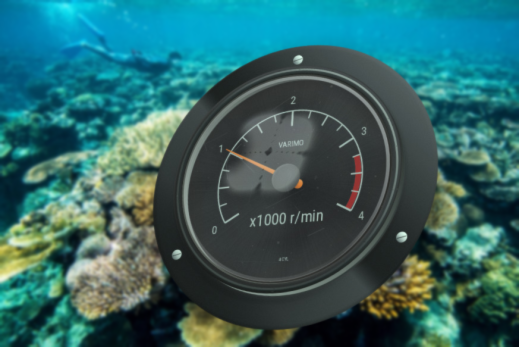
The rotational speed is 1000,rpm
